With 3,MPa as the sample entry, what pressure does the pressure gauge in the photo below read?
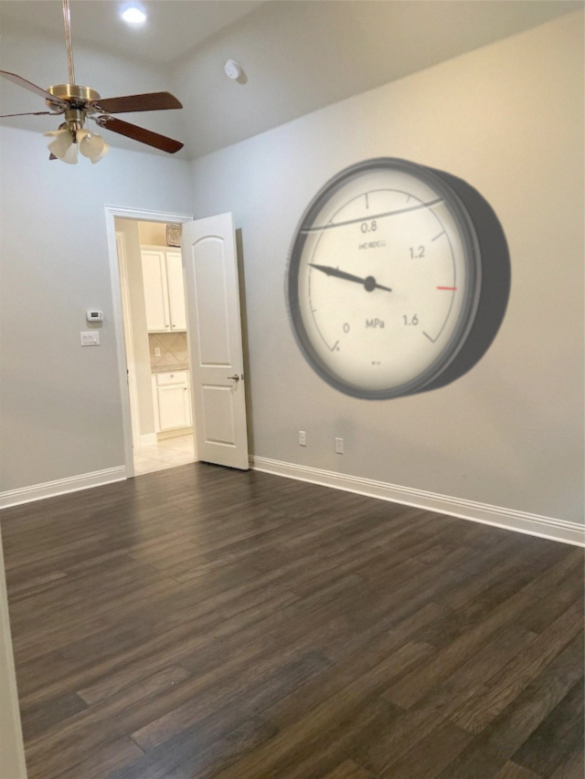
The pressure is 0.4,MPa
